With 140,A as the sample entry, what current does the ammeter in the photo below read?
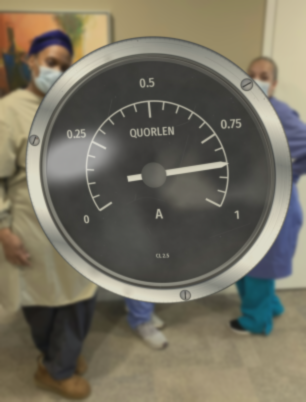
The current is 0.85,A
